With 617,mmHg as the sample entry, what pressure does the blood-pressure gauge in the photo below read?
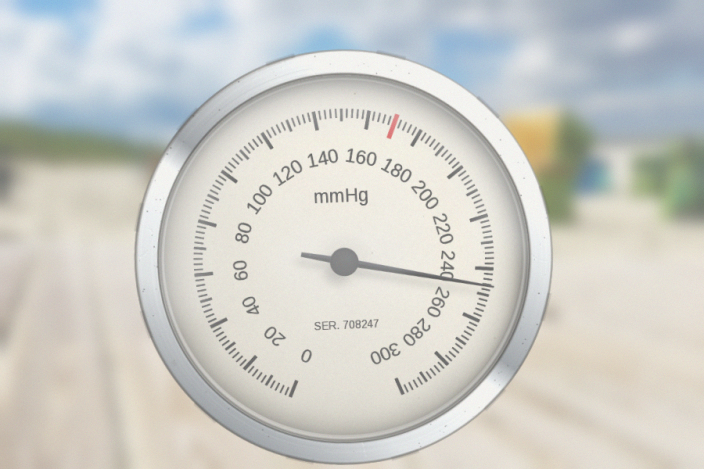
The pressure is 246,mmHg
